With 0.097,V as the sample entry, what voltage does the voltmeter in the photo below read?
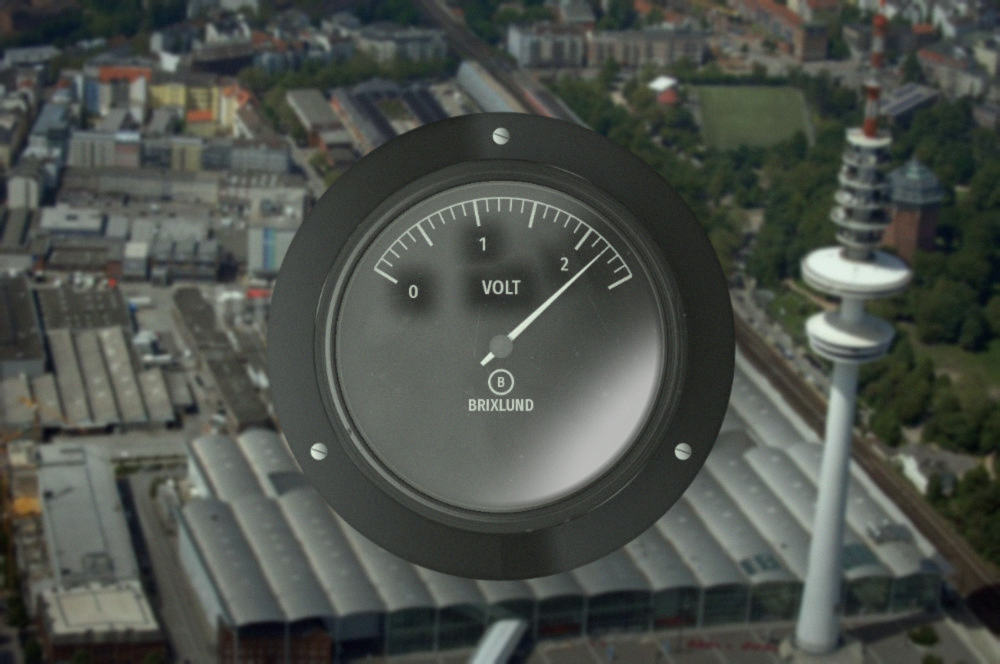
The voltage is 2.2,V
